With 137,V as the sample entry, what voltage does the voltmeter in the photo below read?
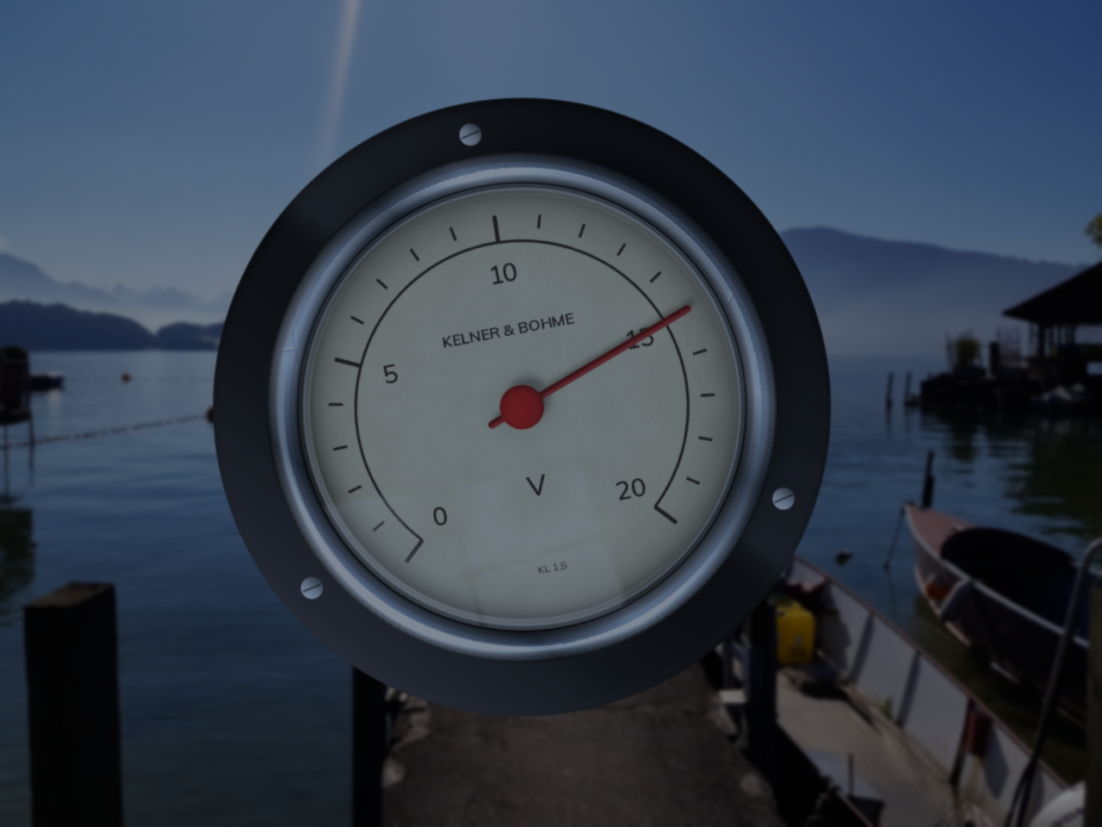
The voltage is 15,V
